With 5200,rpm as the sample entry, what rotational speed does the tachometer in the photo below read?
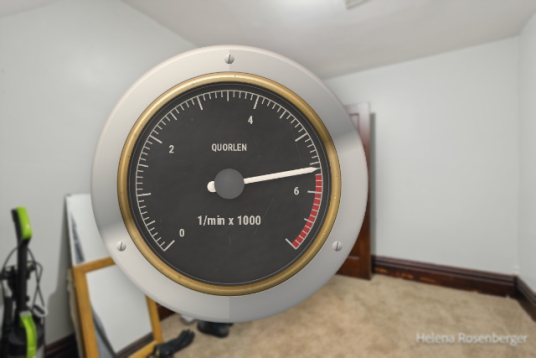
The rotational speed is 5600,rpm
